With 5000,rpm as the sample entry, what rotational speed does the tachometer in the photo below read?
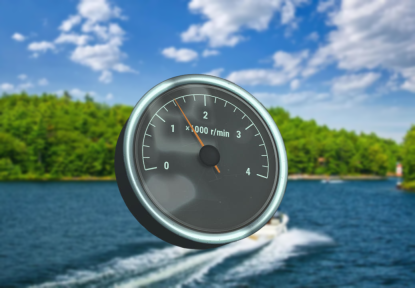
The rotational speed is 1400,rpm
